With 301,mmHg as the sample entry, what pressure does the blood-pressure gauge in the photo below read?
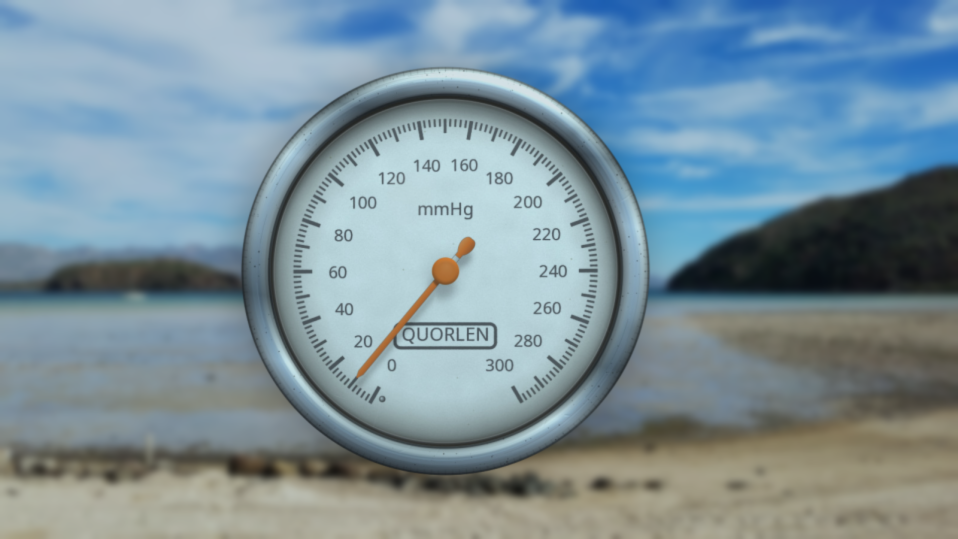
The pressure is 10,mmHg
